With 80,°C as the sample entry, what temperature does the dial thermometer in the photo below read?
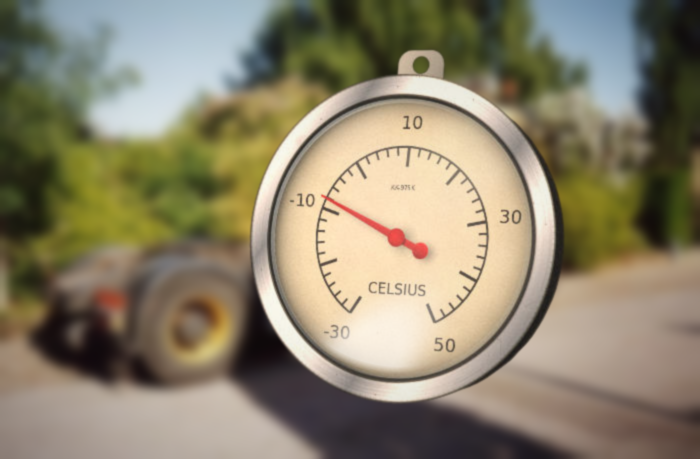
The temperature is -8,°C
